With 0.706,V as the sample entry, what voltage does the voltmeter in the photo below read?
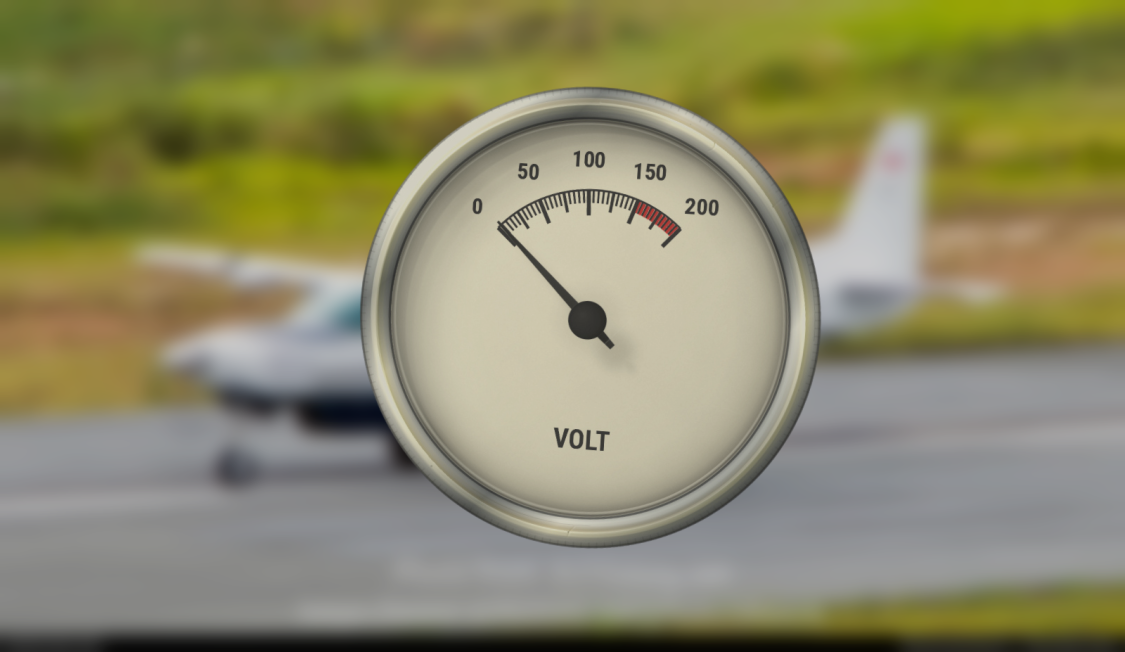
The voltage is 5,V
